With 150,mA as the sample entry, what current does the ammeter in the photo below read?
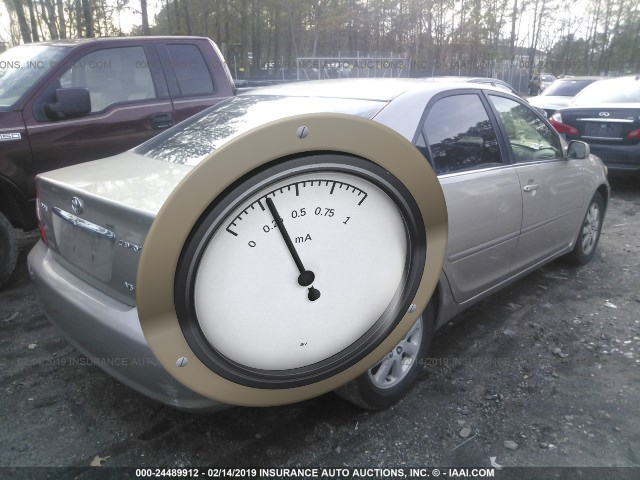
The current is 0.3,mA
